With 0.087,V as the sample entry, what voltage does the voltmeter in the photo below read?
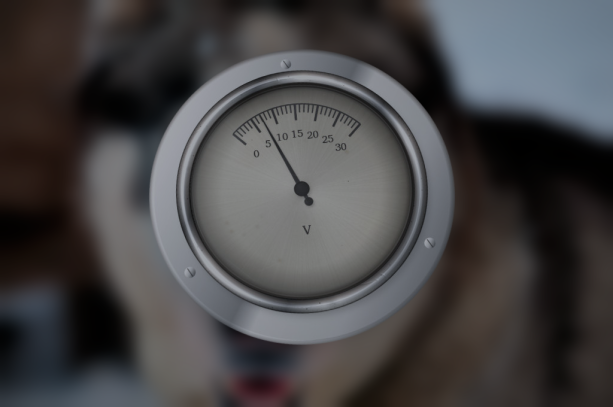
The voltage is 7,V
